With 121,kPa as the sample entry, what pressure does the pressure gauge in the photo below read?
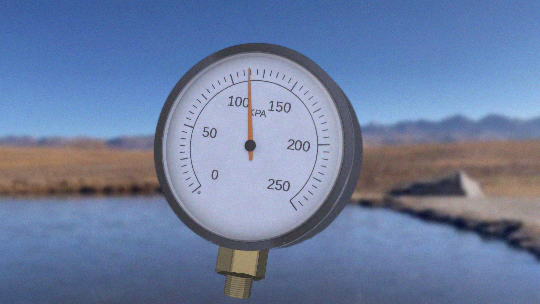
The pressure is 115,kPa
